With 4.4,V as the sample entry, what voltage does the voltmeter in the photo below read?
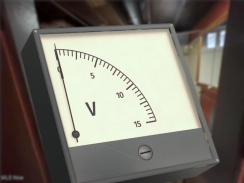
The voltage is 0,V
